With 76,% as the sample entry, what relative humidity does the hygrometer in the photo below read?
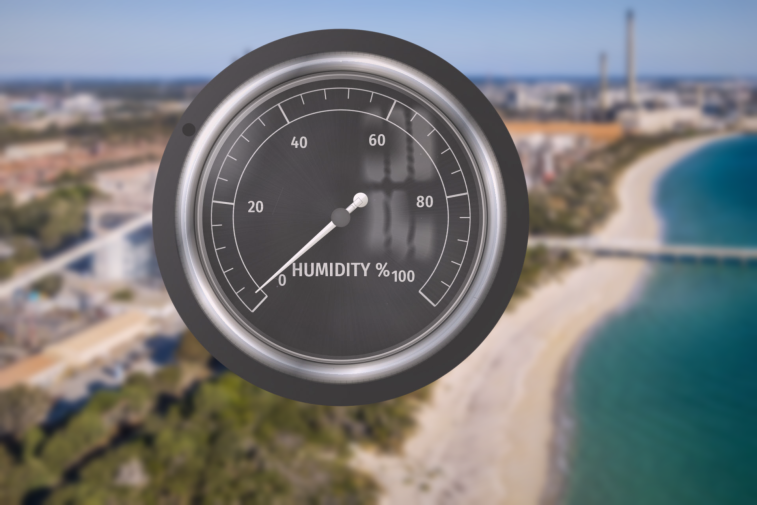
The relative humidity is 2,%
